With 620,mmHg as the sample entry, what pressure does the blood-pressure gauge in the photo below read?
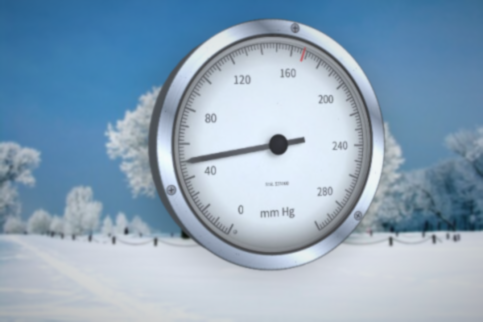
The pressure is 50,mmHg
